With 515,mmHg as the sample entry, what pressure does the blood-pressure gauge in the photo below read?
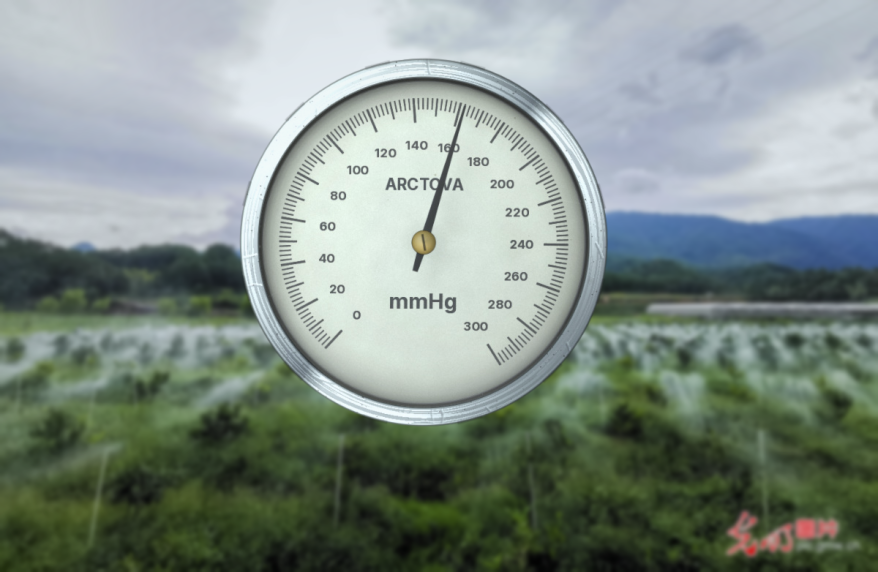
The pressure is 162,mmHg
